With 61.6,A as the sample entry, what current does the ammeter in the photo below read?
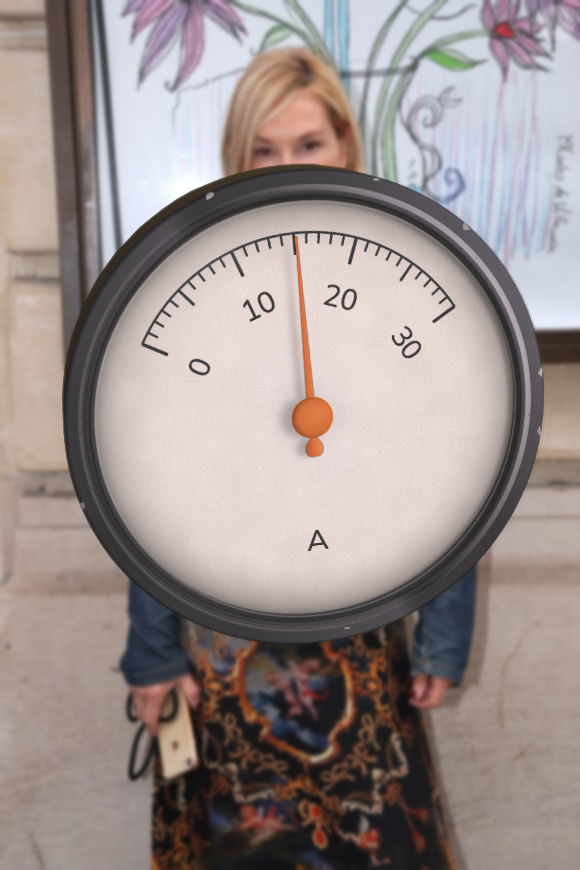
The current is 15,A
